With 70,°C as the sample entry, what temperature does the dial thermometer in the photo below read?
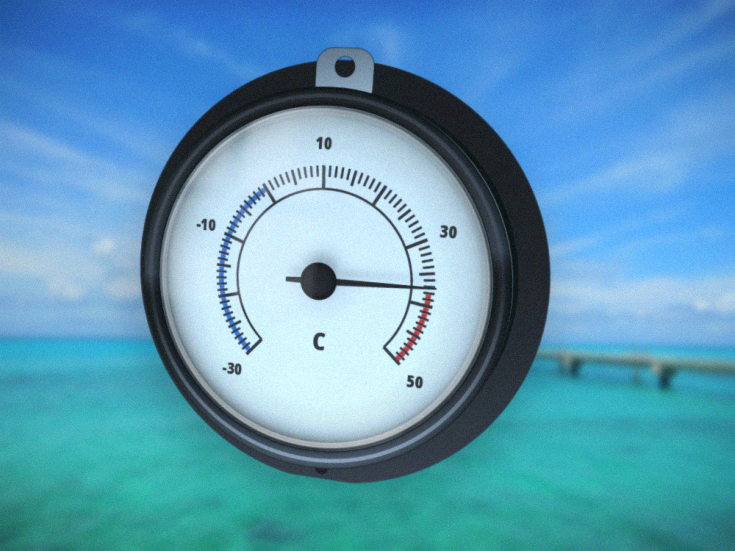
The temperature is 37,°C
